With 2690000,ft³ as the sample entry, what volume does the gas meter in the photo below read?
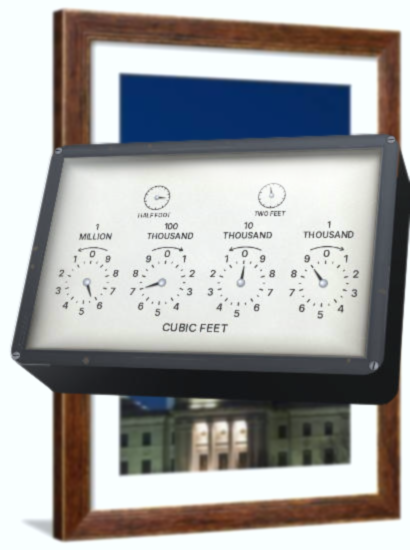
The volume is 569900,ft³
